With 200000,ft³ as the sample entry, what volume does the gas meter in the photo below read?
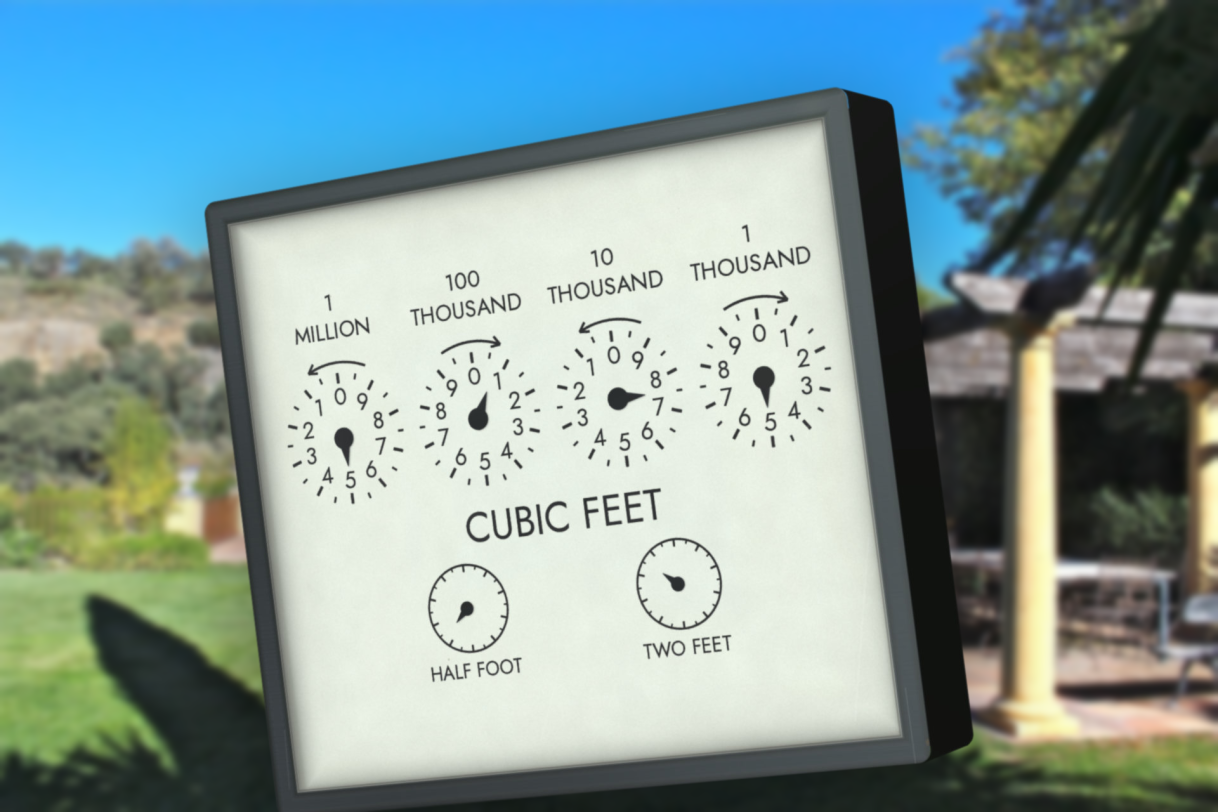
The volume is 507500,ft³
